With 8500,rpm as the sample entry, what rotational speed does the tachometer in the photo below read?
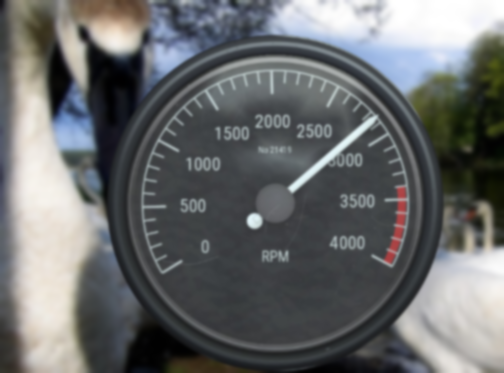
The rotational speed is 2850,rpm
